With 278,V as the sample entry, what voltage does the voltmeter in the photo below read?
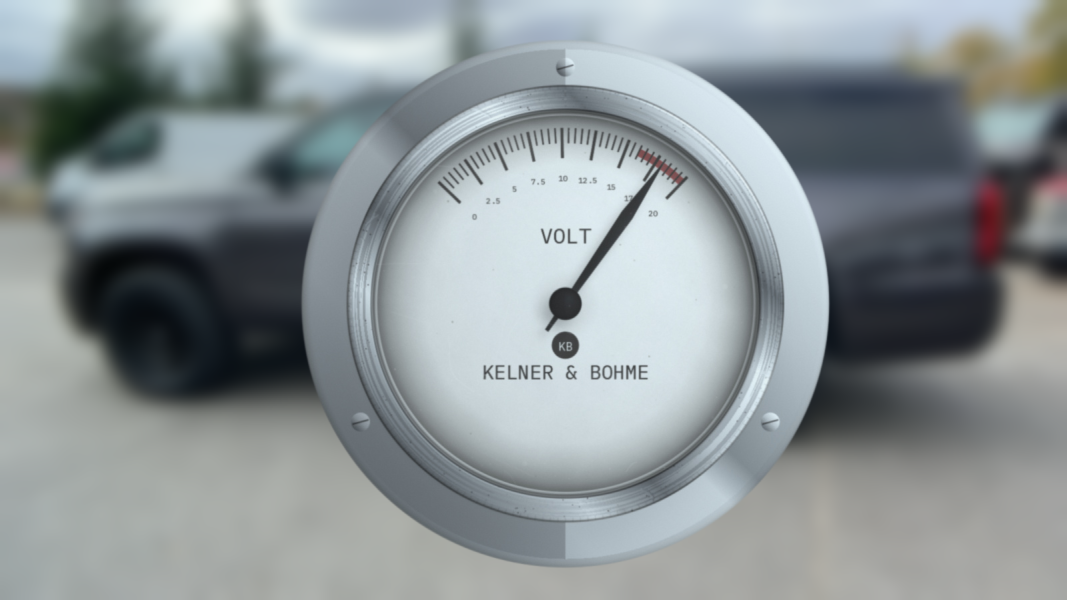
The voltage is 18,V
